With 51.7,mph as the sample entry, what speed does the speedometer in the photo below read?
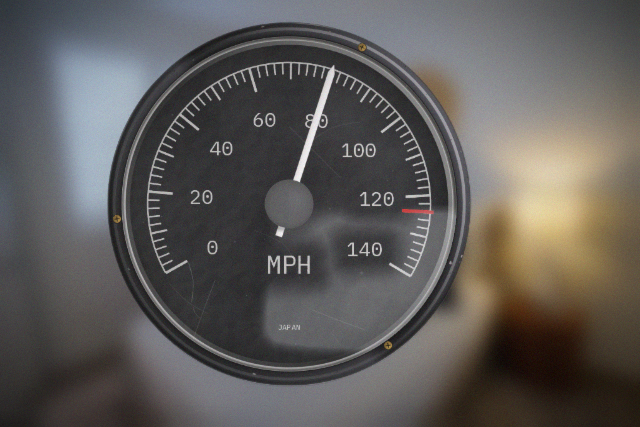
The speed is 80,mph
